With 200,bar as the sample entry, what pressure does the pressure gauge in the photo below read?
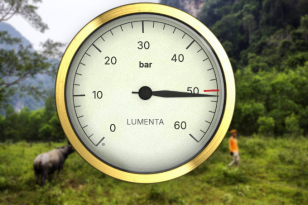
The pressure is 51,bar
